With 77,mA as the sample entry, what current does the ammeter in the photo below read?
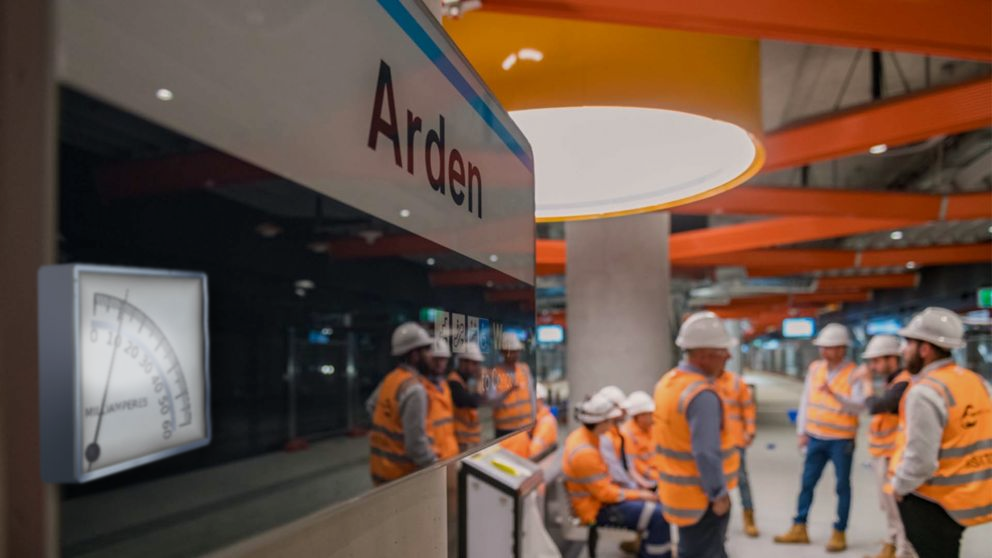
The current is 10,mA
